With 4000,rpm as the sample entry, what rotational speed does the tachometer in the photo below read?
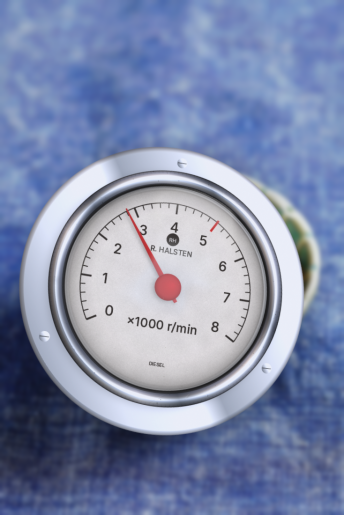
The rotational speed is 2800,rpm
